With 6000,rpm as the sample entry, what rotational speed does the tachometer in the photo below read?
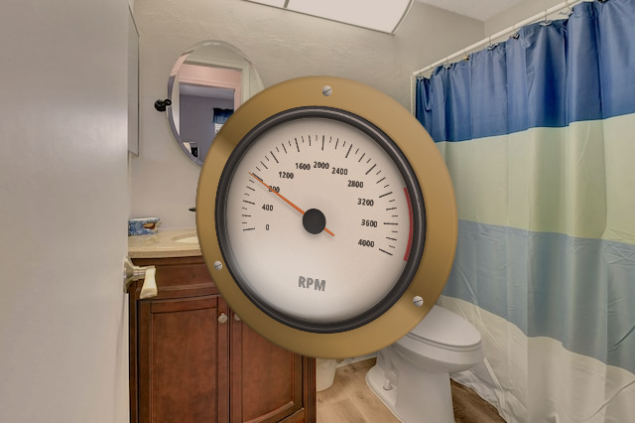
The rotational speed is 800,rpm
